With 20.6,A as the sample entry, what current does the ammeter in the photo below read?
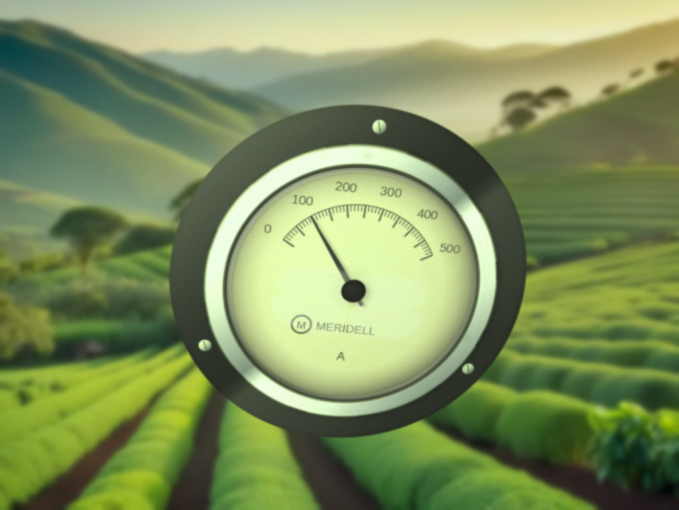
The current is 100,A
